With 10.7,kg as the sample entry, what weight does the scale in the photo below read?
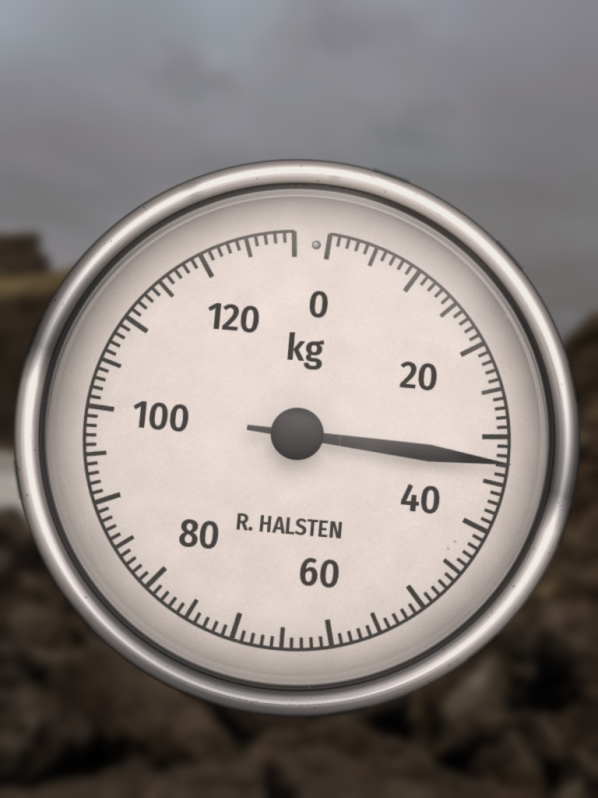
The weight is 33,kg
